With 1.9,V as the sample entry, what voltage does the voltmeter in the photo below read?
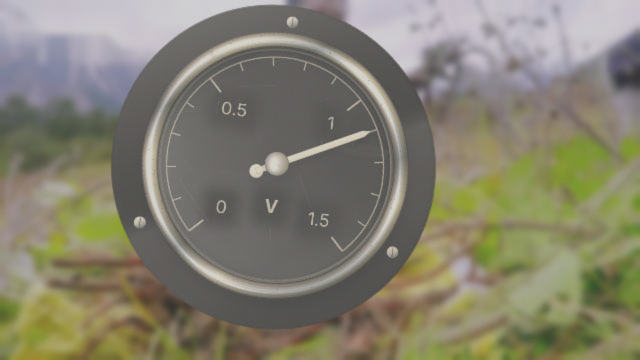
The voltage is 1.1,V
